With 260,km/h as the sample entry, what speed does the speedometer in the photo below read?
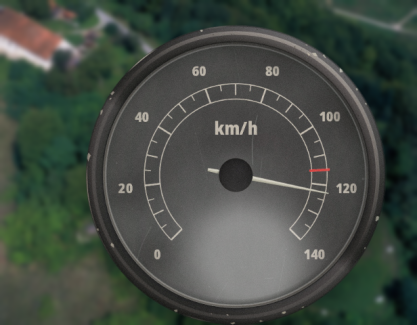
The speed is 122.5,km/h
